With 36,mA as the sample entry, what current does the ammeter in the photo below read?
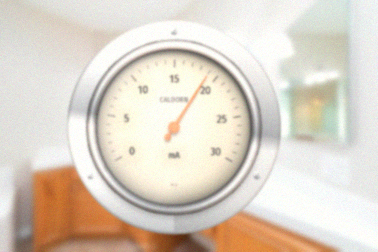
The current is 19,mA
